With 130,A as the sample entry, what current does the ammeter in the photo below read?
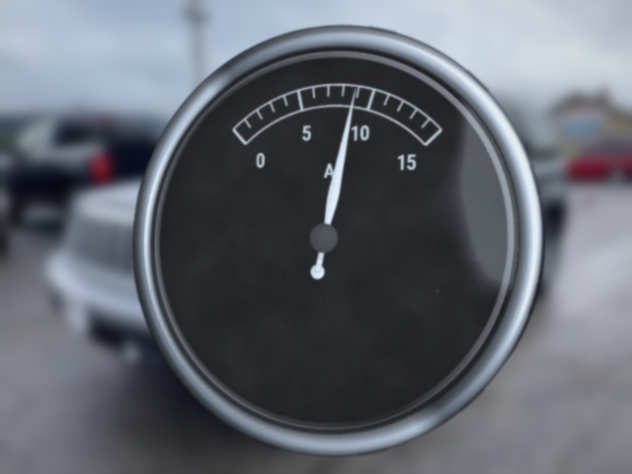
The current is 9,A
